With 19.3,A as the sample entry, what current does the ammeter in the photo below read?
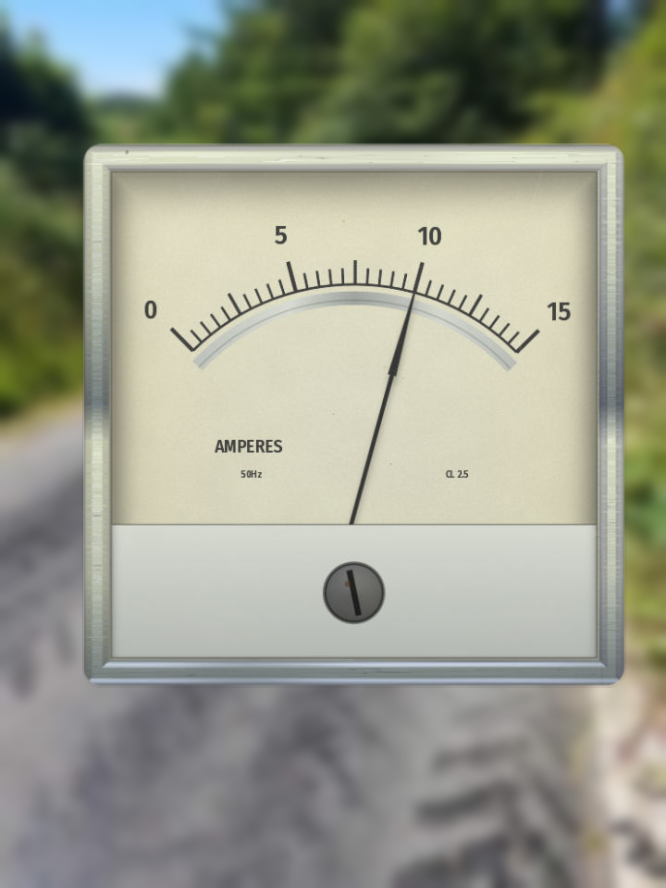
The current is 10,A
